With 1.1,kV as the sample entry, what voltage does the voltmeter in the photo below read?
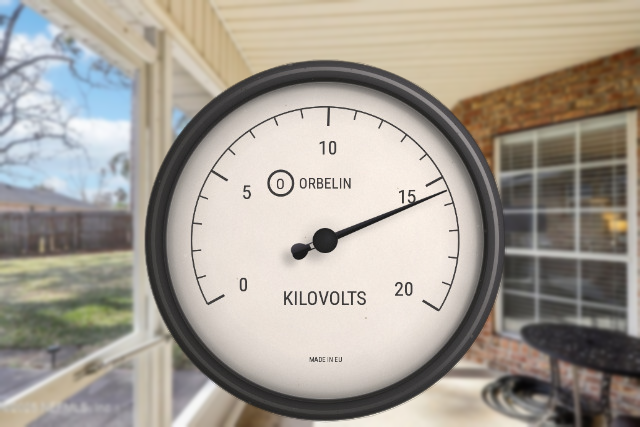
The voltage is 15.5,kV
